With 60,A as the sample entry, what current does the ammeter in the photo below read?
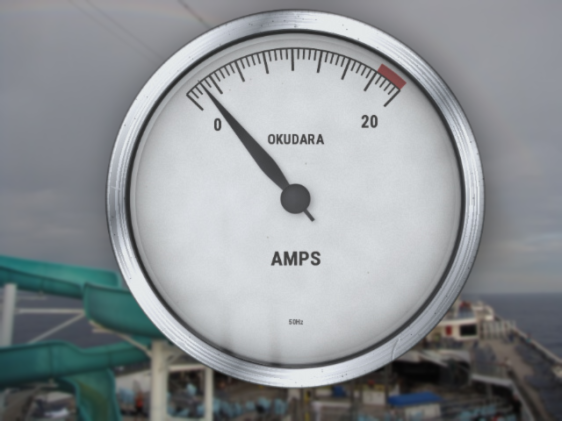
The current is 1.5,A
